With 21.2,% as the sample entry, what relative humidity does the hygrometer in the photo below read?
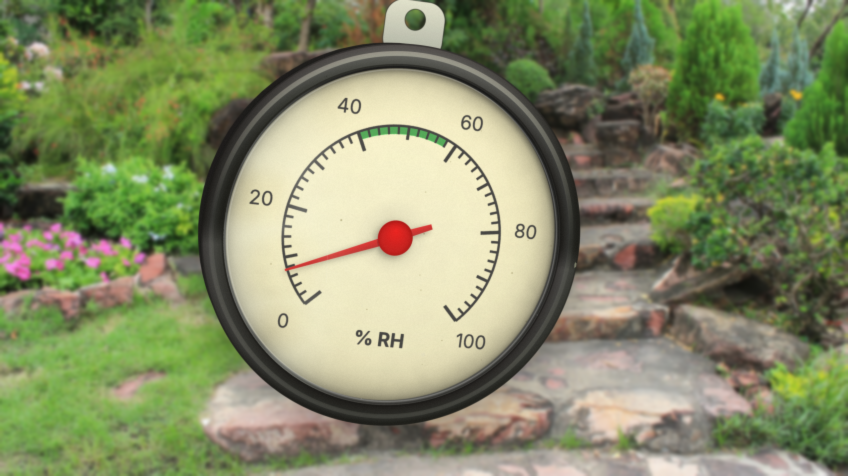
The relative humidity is 8,%
